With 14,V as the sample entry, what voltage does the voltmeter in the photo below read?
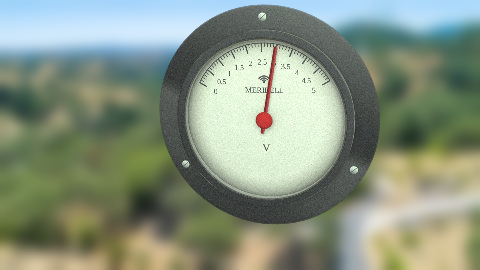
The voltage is 3,V
